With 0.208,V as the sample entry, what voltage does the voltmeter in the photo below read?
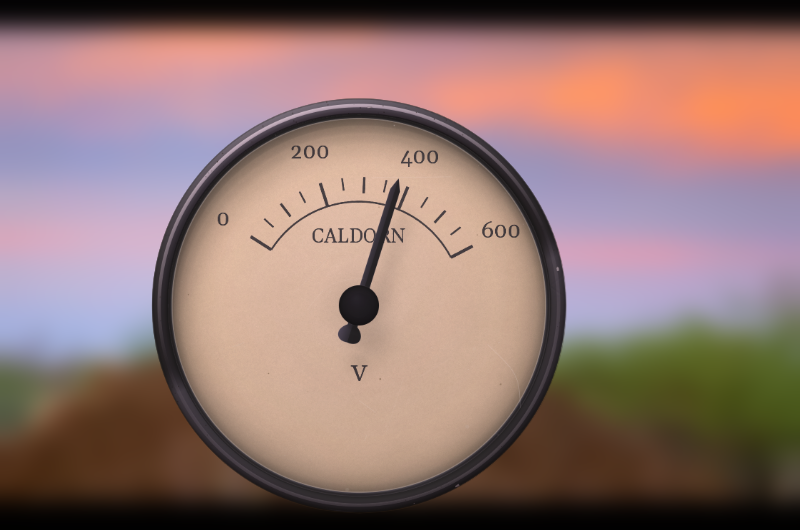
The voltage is 375,V
